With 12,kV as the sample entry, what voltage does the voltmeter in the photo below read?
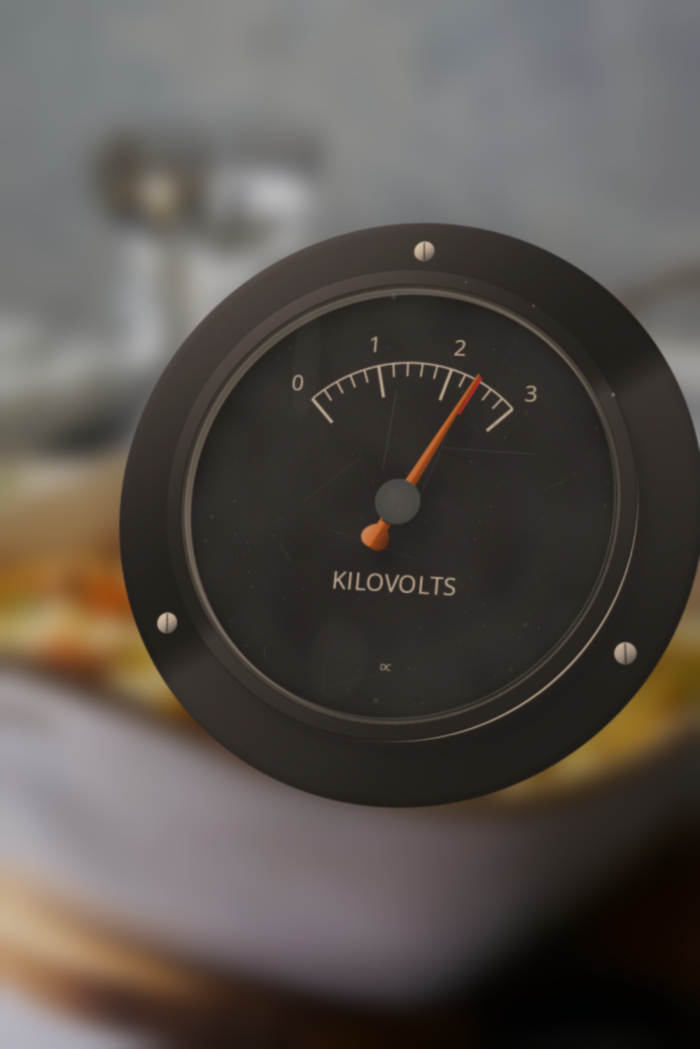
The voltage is 2.4,kV
